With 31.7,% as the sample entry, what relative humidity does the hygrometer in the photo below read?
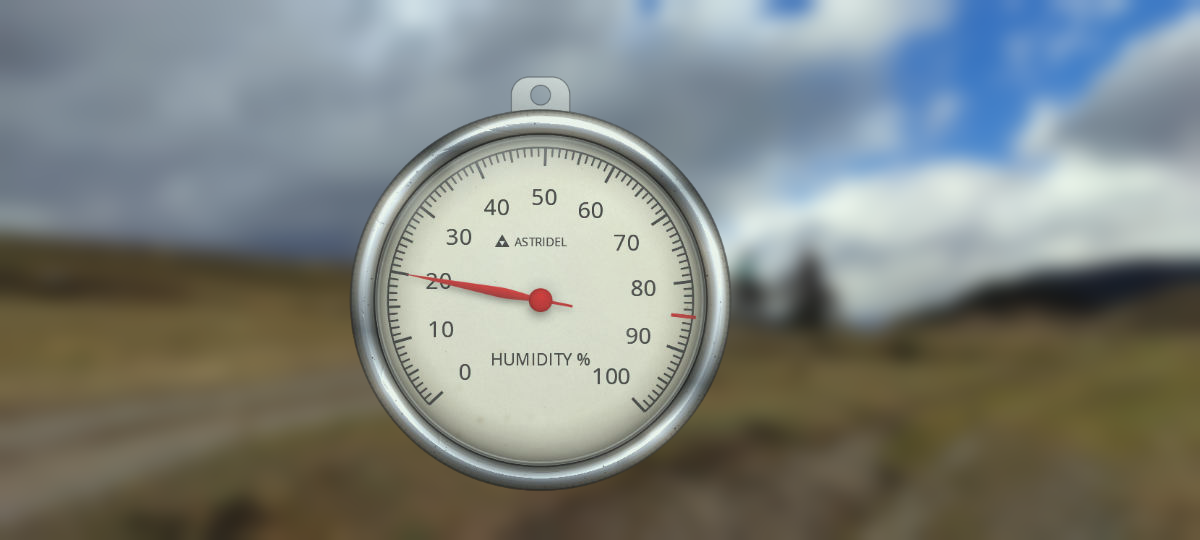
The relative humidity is 20,%
